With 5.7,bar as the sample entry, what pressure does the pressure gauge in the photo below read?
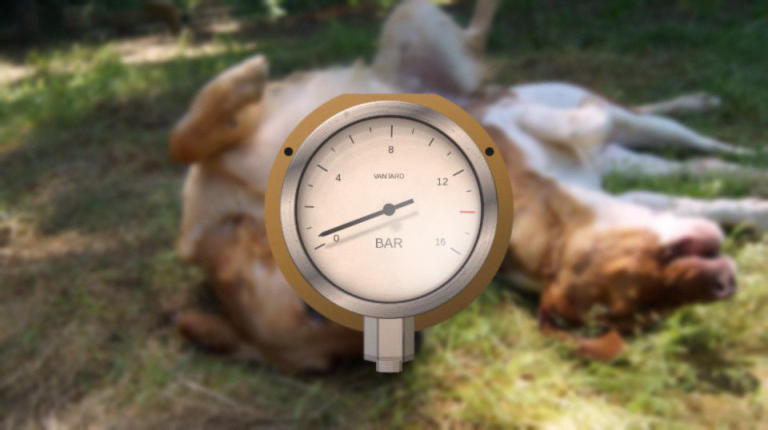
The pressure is 0.5,bar
